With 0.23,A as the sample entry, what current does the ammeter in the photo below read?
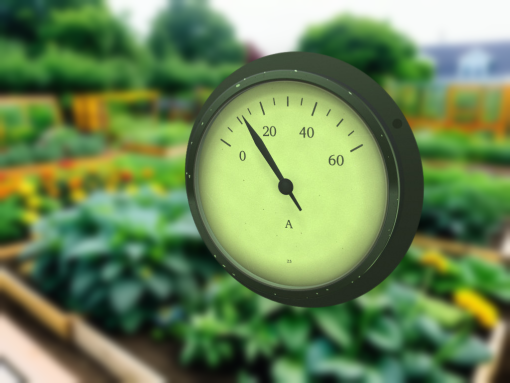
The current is 12.5,A
